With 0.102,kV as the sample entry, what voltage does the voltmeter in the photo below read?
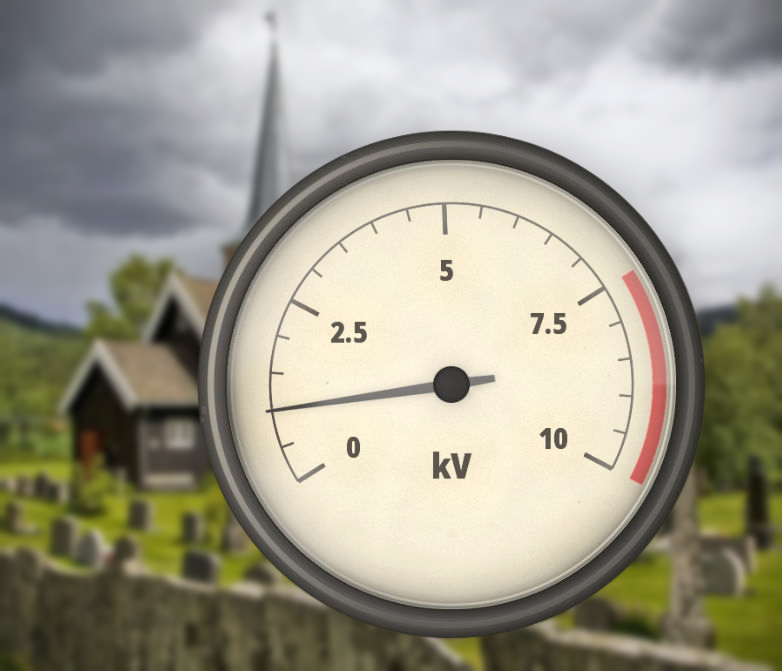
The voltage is 1,kV
